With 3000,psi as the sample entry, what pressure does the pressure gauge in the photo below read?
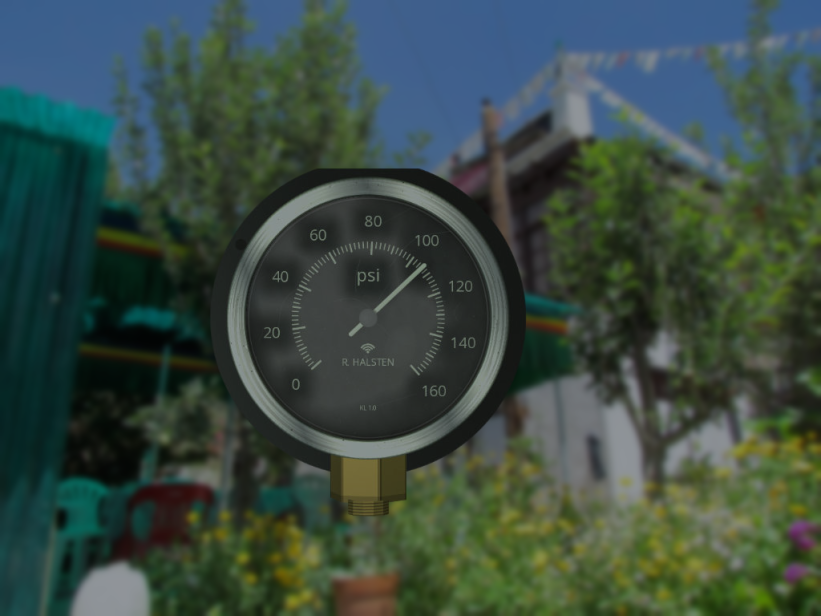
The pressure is 106,psi
